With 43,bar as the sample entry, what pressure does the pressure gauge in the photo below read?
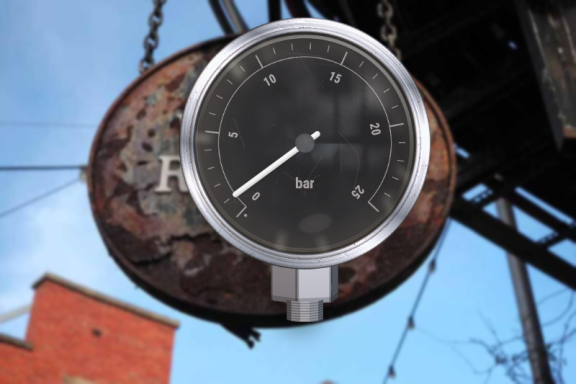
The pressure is 1,bar
